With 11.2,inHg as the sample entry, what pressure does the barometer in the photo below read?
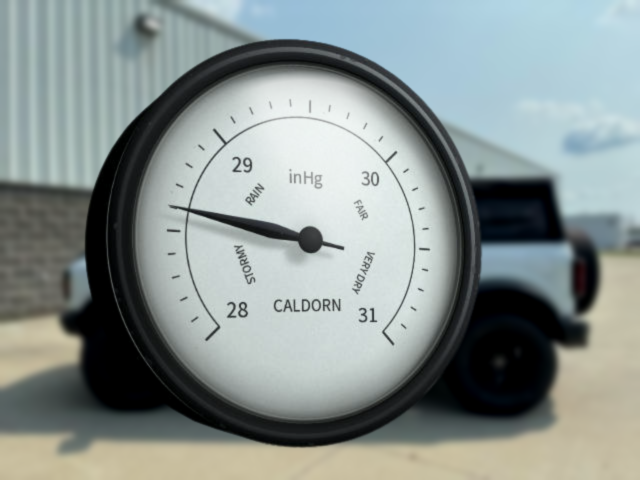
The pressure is 28.6,inHg
